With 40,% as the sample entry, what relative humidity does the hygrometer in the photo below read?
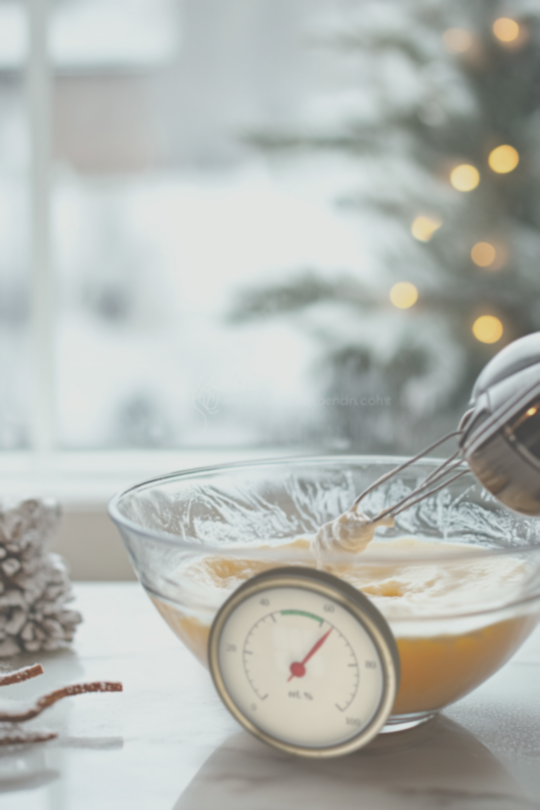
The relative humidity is 64,%
